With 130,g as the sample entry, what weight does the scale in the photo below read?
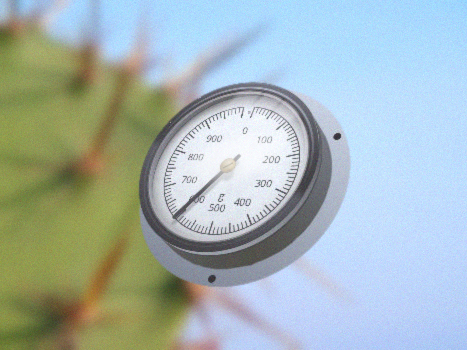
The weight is 600,g
